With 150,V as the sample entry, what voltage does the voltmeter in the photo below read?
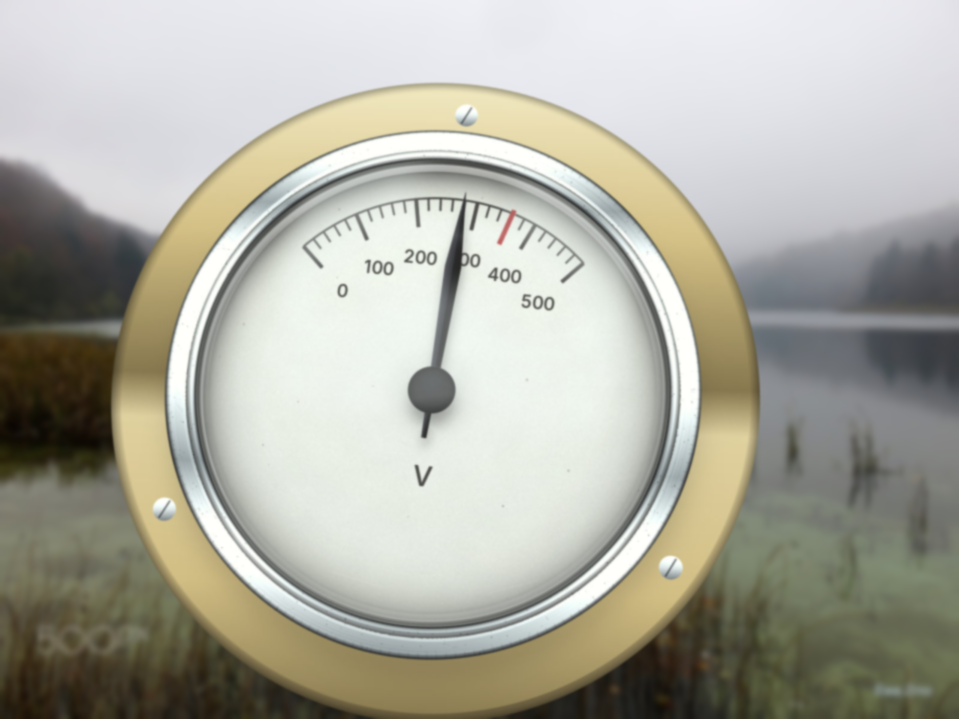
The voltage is 280,V
